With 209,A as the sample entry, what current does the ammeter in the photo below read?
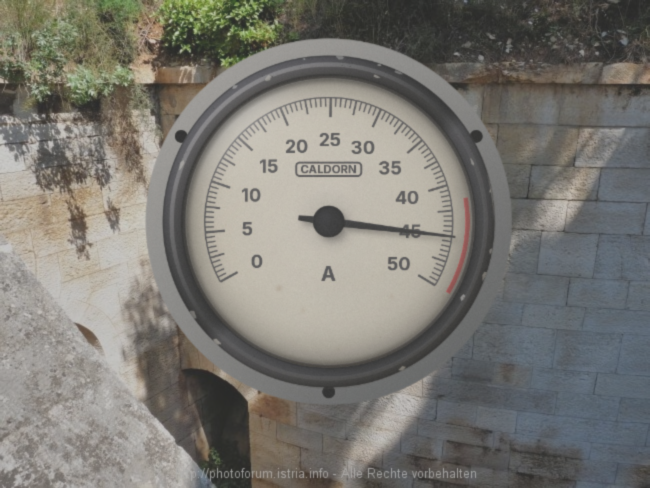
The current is 45,A
